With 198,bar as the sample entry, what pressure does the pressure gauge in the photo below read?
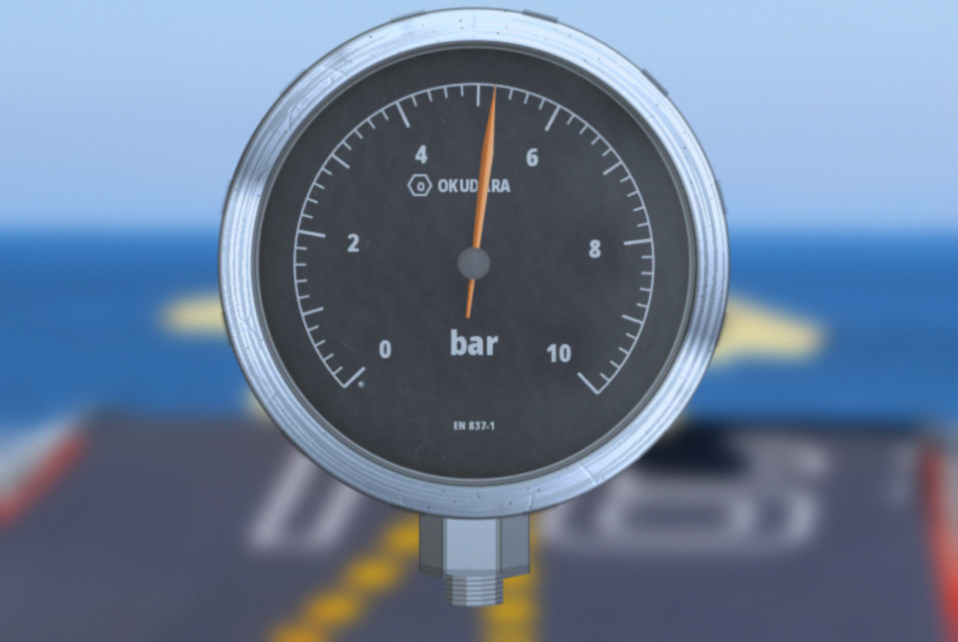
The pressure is 5.2,bar
